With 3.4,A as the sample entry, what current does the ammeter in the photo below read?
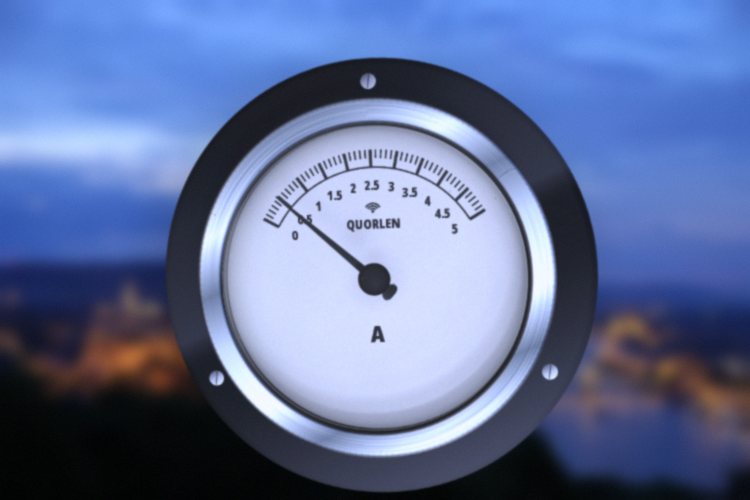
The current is 0.5,A
